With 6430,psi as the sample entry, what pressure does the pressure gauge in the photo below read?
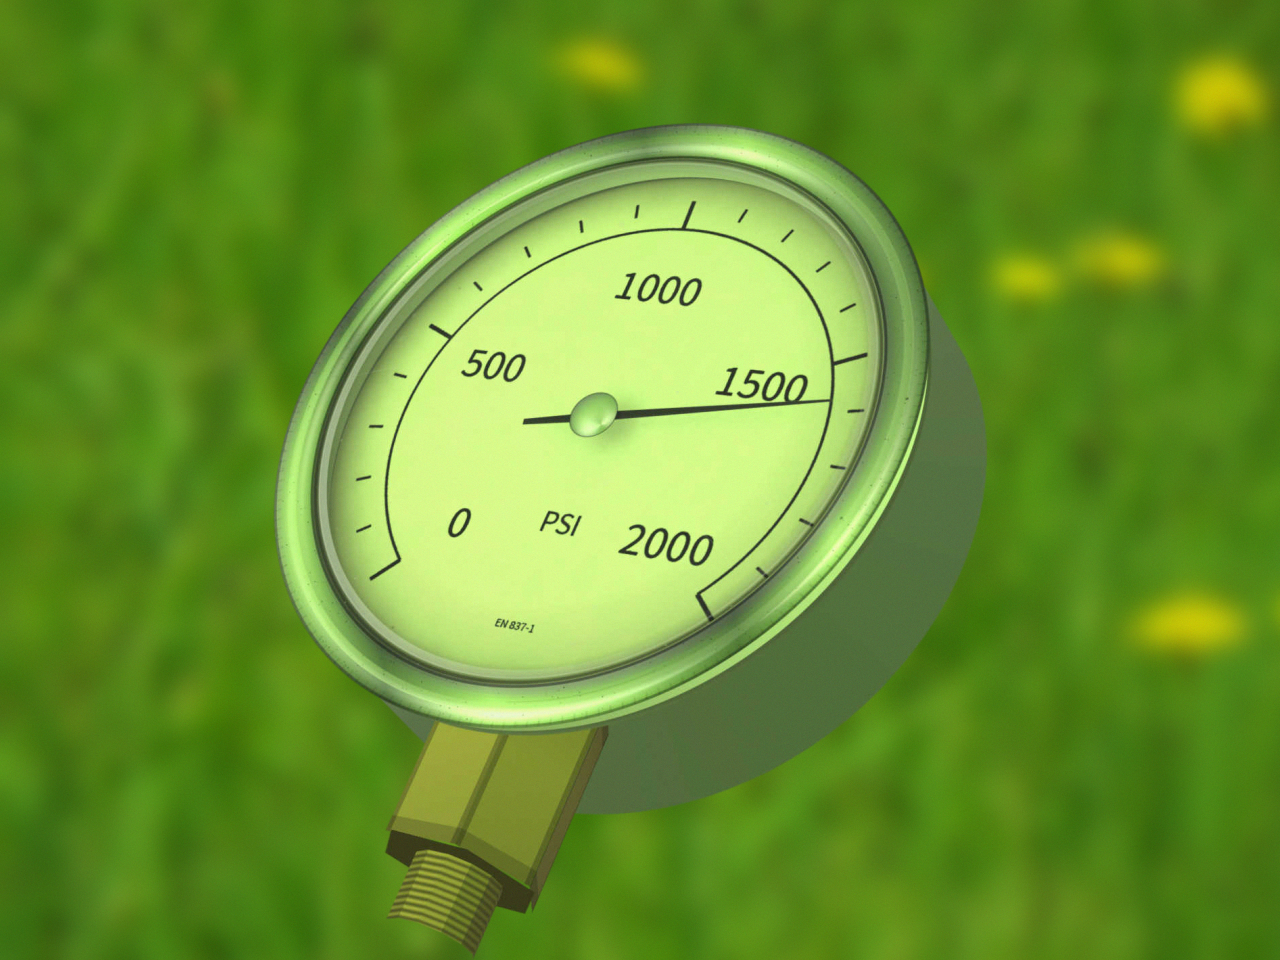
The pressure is 1600,psi
